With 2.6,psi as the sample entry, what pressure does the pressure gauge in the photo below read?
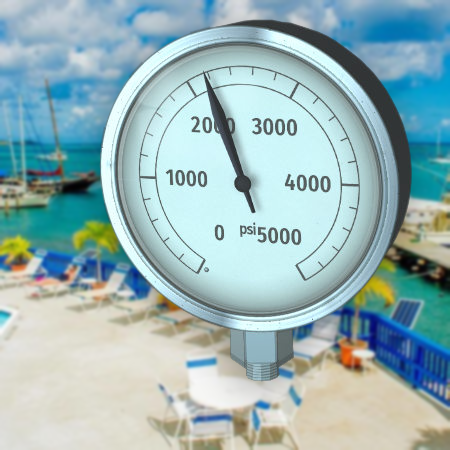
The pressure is 2200,psi
